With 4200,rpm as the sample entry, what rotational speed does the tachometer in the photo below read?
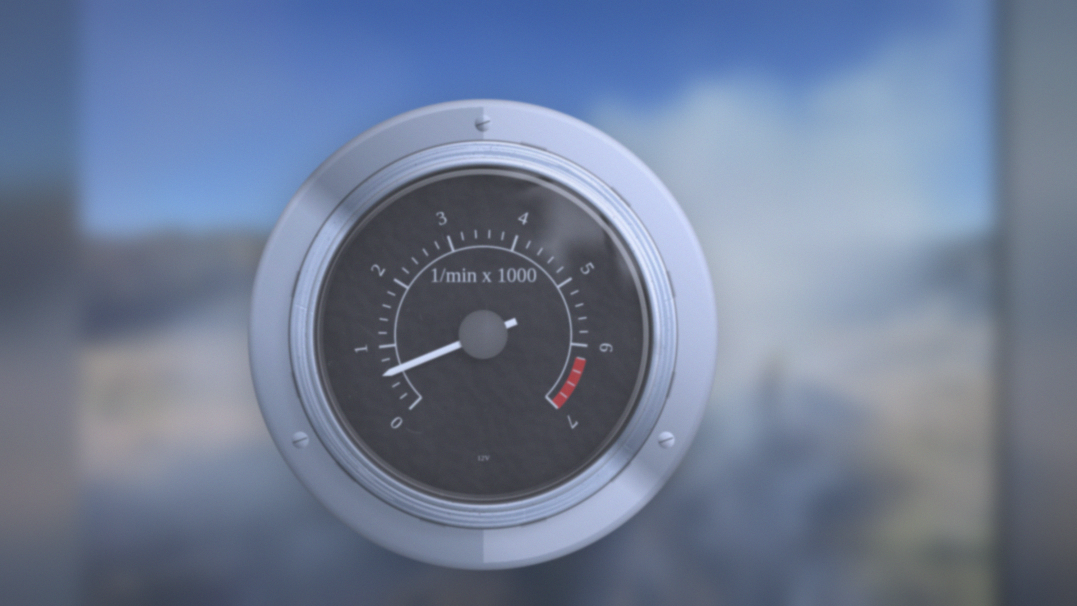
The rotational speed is 600,rpm
